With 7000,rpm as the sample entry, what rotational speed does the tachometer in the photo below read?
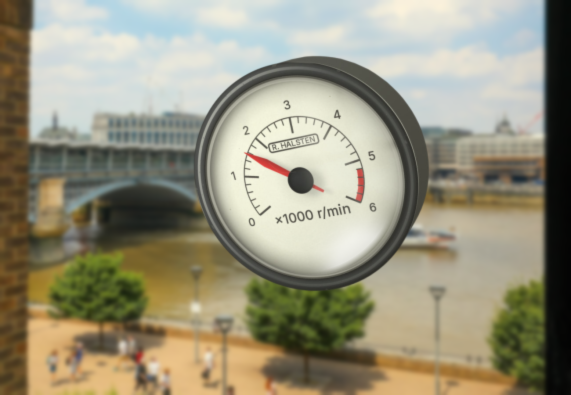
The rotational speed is 1600,rpm
